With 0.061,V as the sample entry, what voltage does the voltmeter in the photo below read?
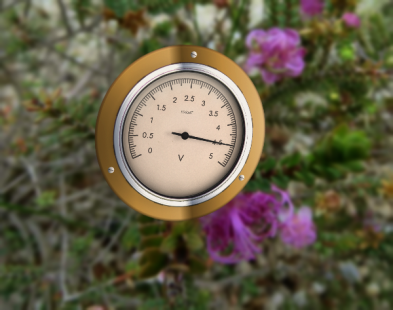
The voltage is 4.5,V
